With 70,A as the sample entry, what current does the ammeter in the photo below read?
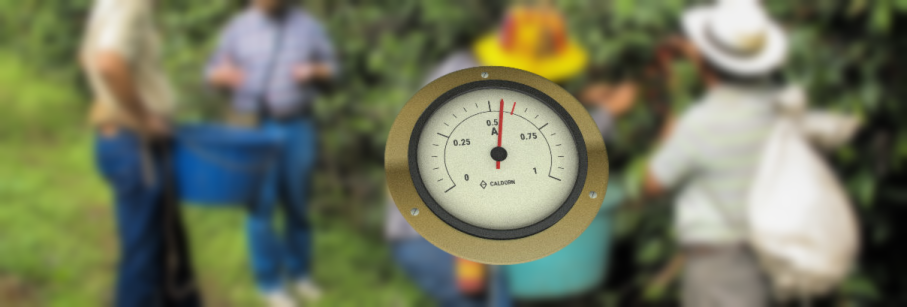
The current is 0.55,A
